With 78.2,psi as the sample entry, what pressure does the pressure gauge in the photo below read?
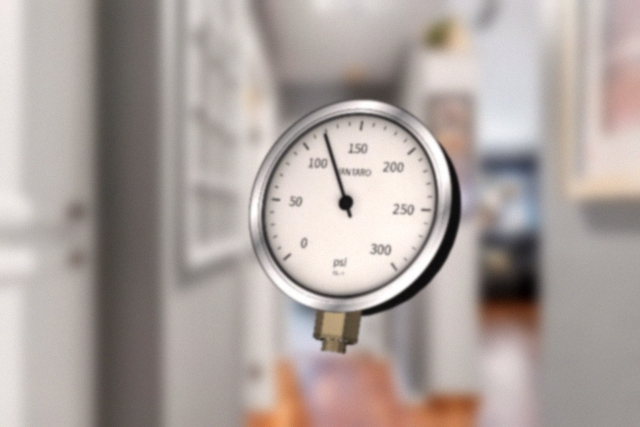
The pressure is 120,psi
